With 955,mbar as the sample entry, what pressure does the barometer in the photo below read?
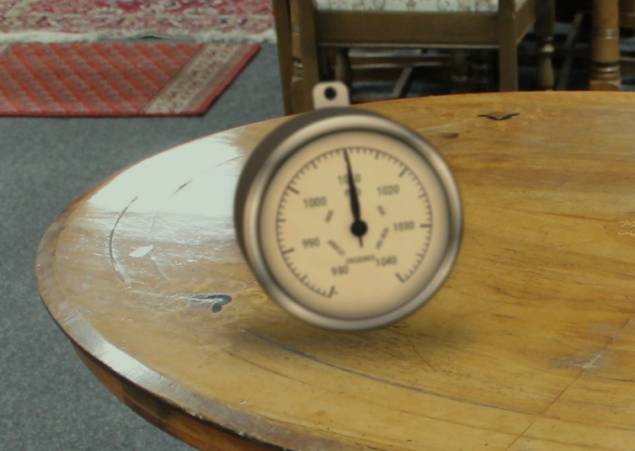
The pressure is 1010,mbar
